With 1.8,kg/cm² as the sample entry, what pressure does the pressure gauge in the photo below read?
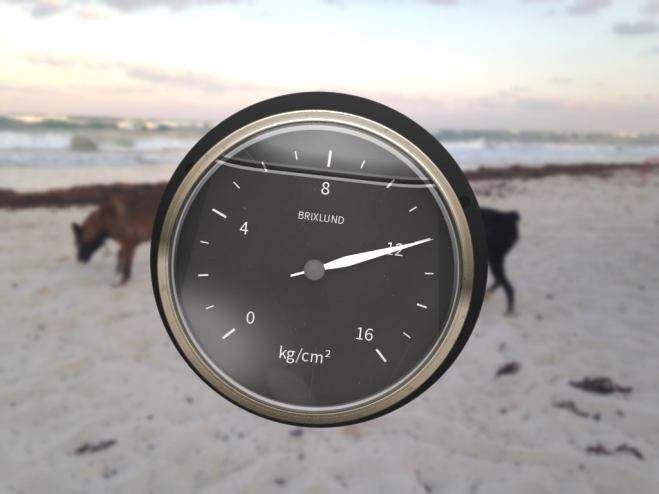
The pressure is 12,kg/cm²
